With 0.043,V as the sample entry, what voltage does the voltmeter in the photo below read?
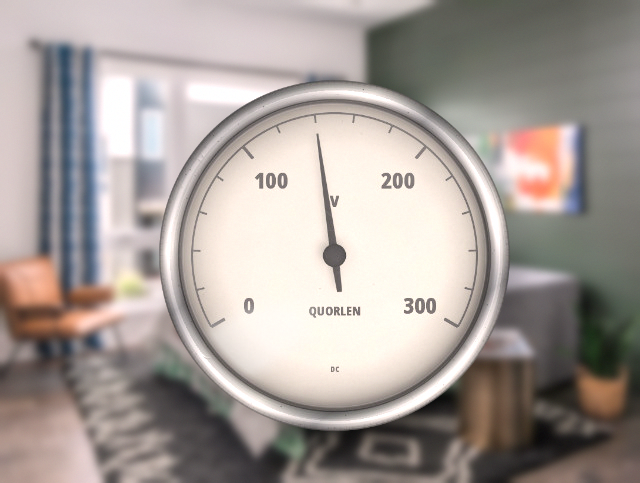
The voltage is 140,V
